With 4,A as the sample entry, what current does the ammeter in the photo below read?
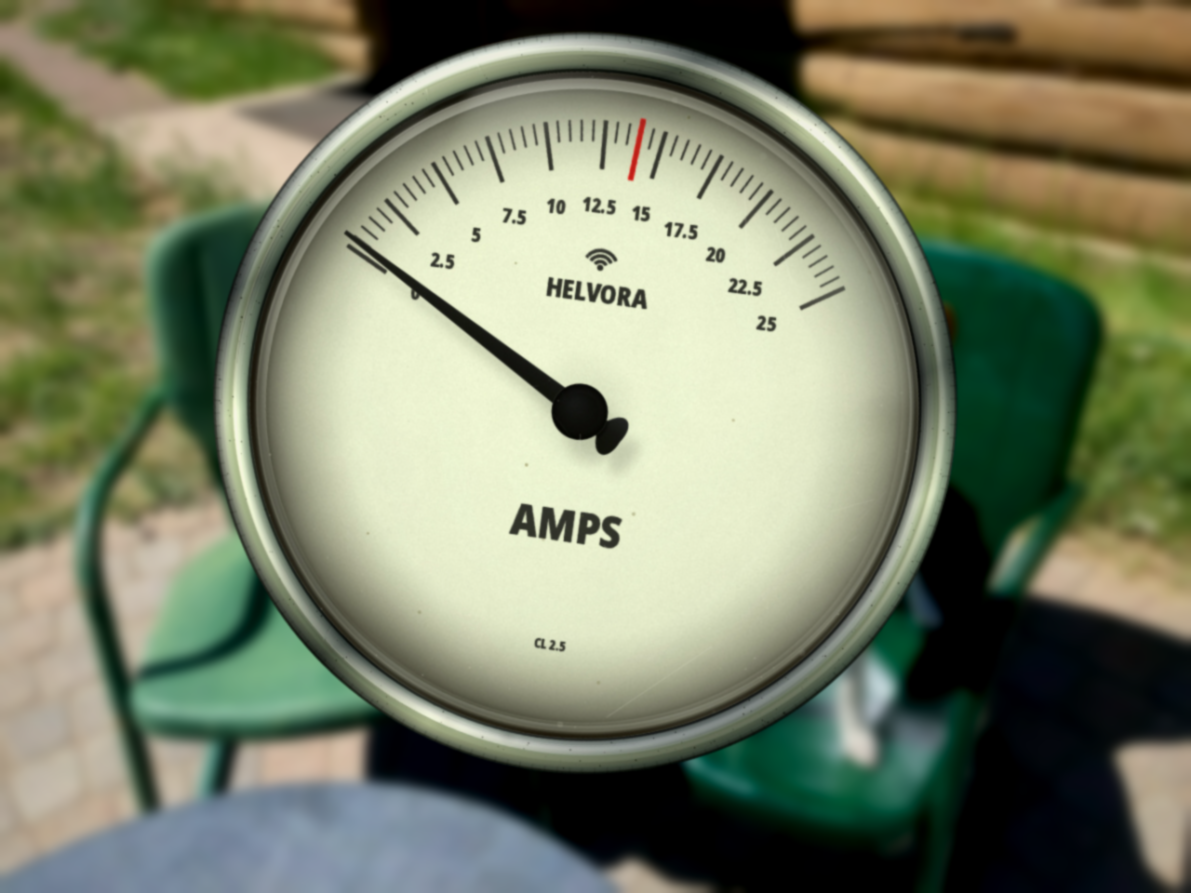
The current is 0.5,A
